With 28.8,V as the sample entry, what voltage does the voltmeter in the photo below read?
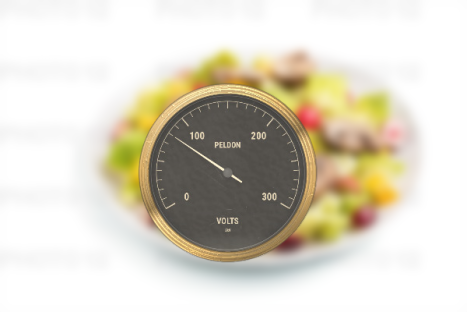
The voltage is 80,V
